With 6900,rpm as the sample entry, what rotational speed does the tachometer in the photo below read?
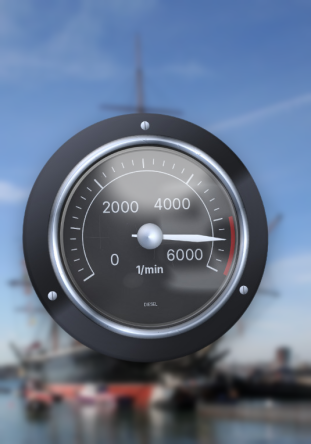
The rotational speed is 5400,rpm
